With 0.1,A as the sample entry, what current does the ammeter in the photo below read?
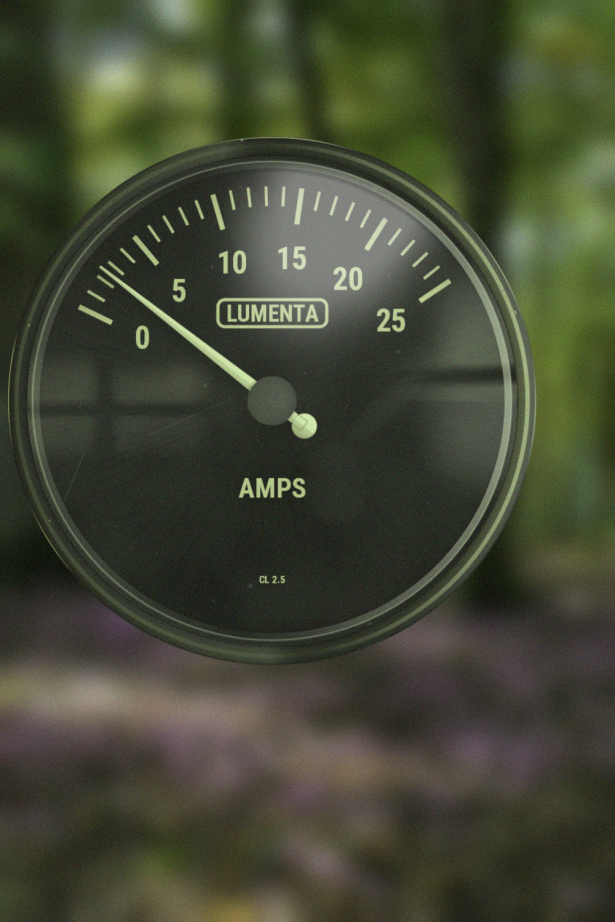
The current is 2.5,A
